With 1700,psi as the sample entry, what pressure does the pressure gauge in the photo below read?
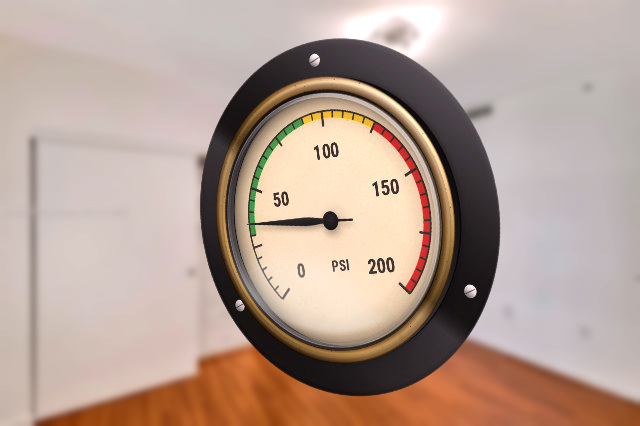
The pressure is 35,psi
